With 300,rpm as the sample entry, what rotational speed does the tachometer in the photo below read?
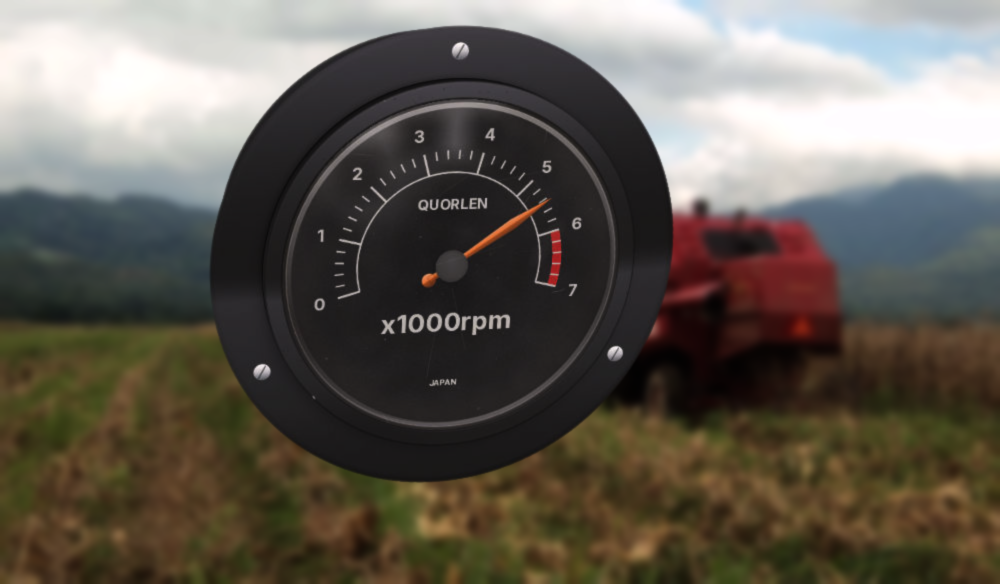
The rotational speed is 5400,rpm
